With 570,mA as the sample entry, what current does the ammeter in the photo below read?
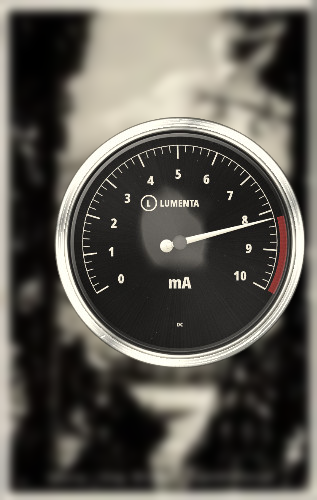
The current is 8.2,mA
